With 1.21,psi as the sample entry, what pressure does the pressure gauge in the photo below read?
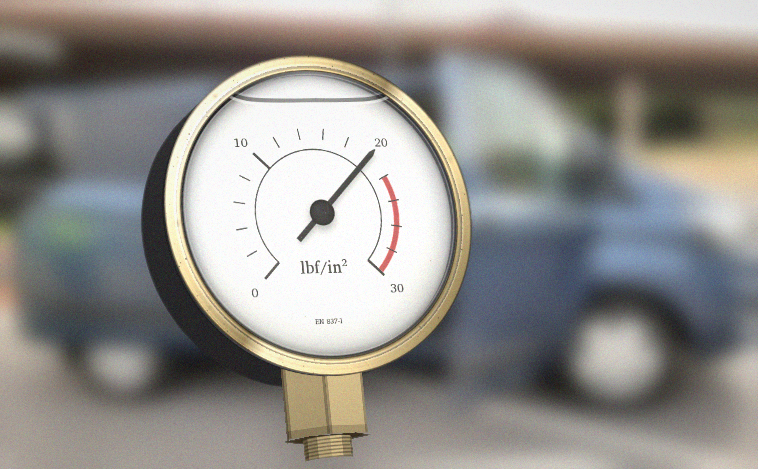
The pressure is 20,psi
